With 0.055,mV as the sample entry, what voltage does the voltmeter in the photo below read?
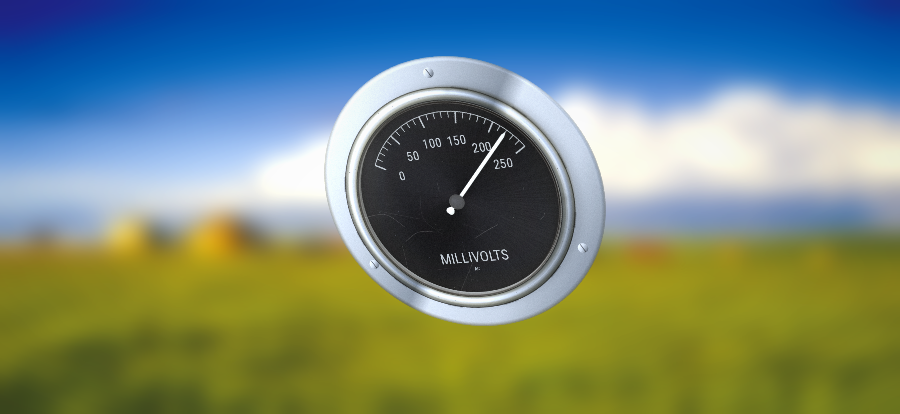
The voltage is 220,mV
